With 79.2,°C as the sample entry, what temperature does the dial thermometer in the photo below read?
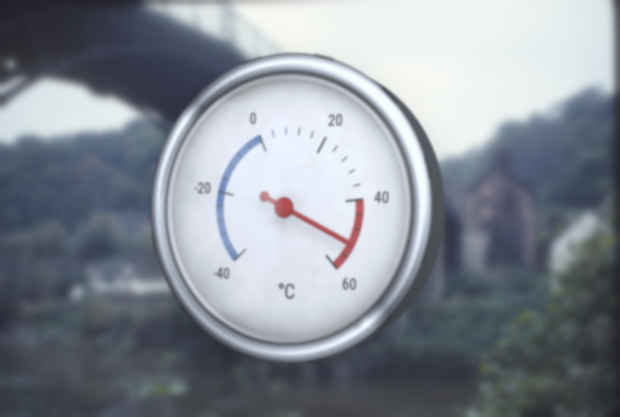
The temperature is 52,°C
